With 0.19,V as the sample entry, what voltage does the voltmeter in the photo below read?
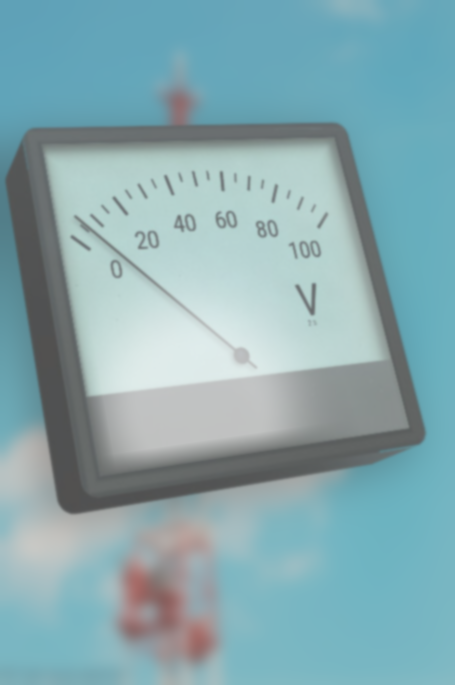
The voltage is 5,V
